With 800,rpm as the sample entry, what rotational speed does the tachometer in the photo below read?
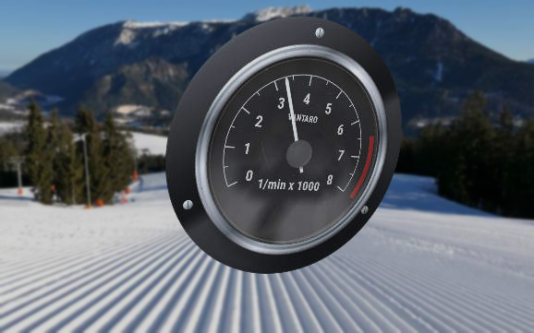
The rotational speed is 3250,rpm
